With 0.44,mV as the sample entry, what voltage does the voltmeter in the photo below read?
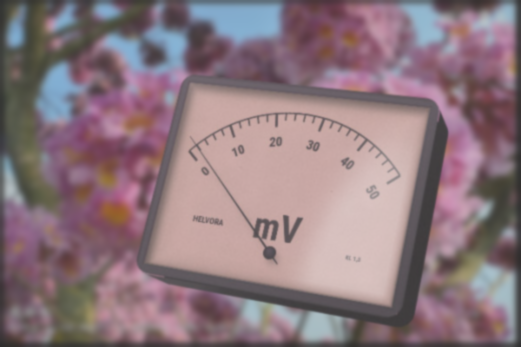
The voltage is 2,mV
